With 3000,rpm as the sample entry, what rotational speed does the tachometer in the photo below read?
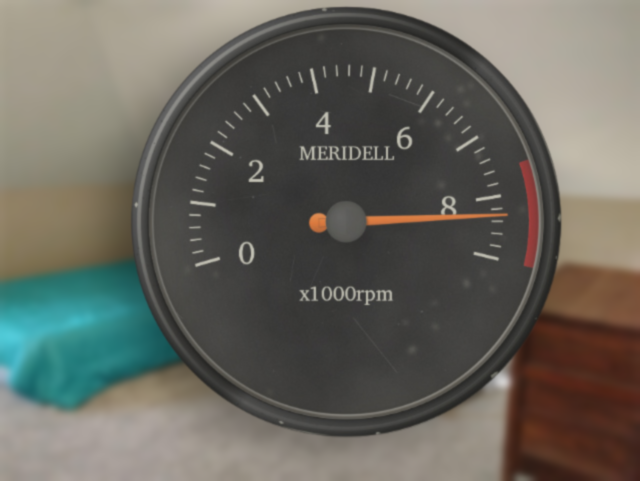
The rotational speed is 8300,rpm
